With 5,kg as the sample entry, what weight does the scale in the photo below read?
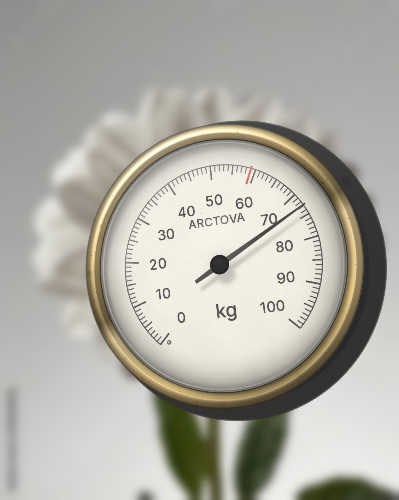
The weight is 73,kg
